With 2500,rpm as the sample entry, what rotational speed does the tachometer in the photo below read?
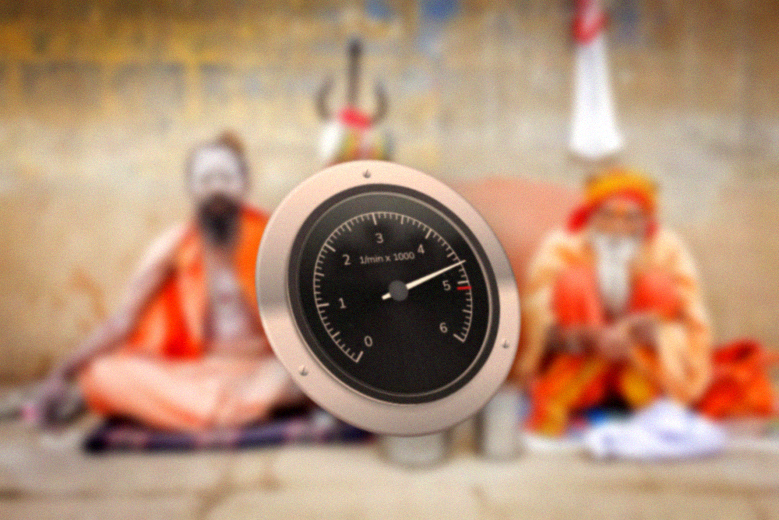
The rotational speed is 4700,rpm
